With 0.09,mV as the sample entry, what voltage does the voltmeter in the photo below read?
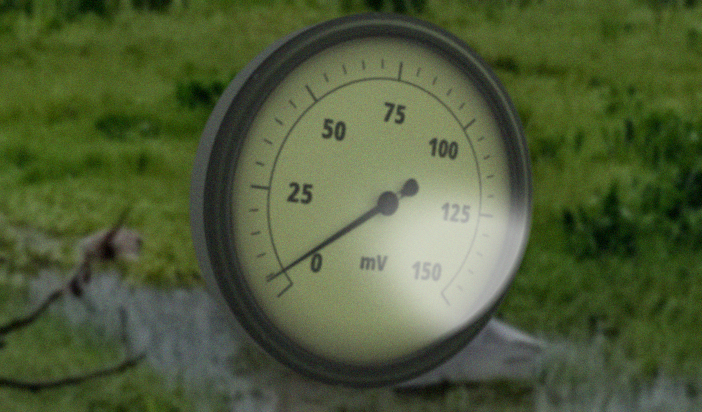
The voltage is 5,mV
